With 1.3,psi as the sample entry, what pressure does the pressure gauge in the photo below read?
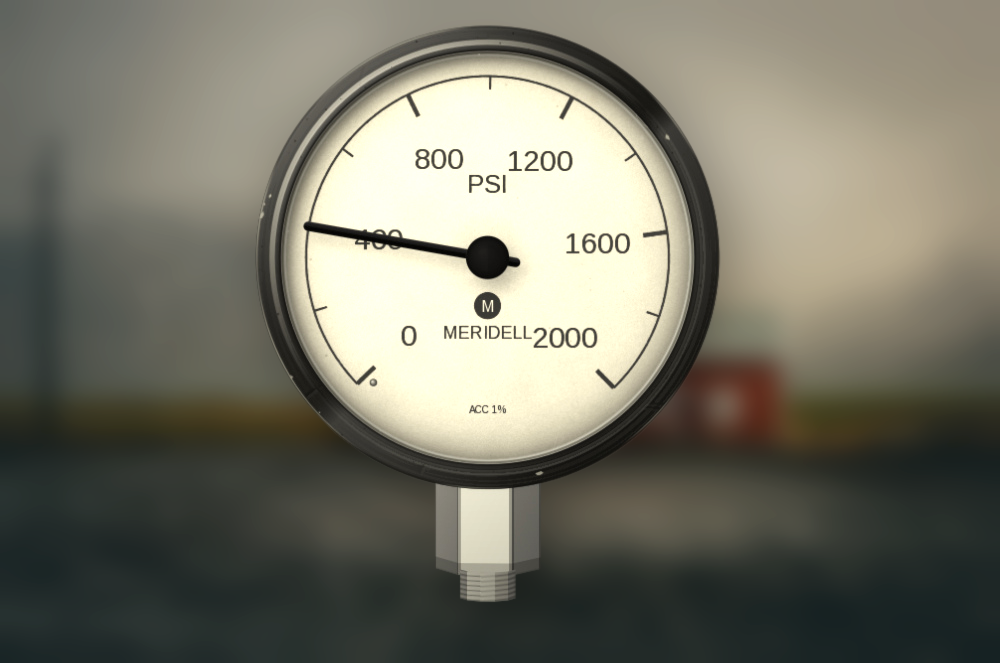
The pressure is 400,psi
